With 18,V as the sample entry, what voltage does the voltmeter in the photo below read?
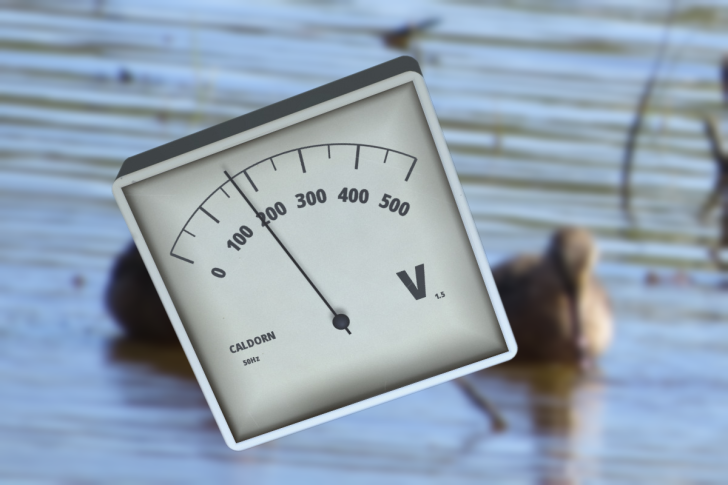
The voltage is 175,V
